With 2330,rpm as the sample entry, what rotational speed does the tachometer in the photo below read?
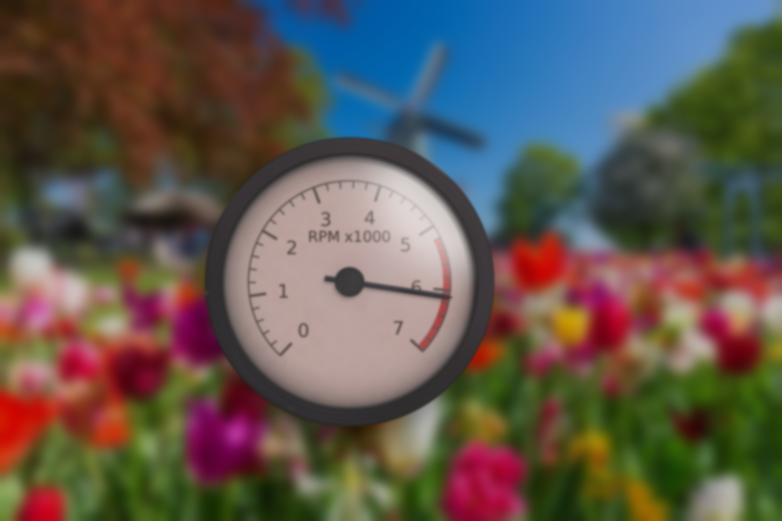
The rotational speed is 6100,rpm
